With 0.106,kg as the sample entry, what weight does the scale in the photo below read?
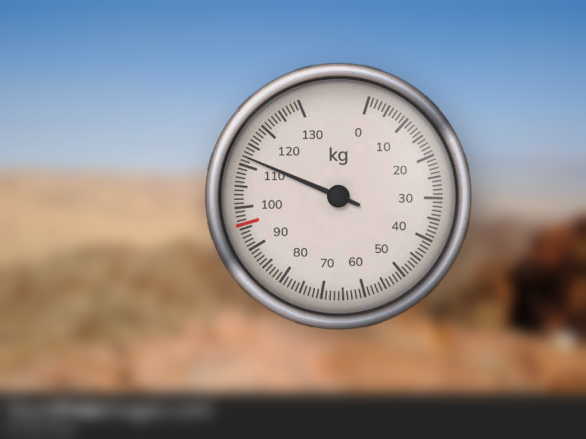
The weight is 112,kg
